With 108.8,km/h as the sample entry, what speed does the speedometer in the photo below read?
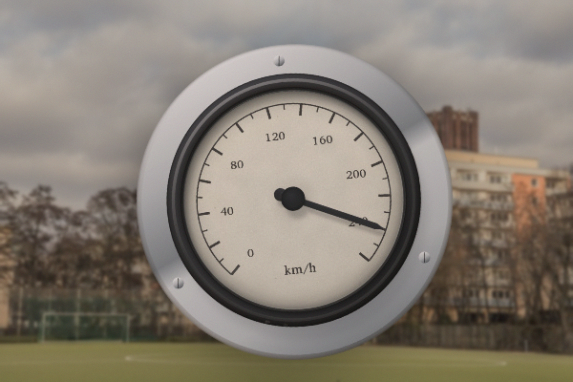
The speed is 240,km/h
